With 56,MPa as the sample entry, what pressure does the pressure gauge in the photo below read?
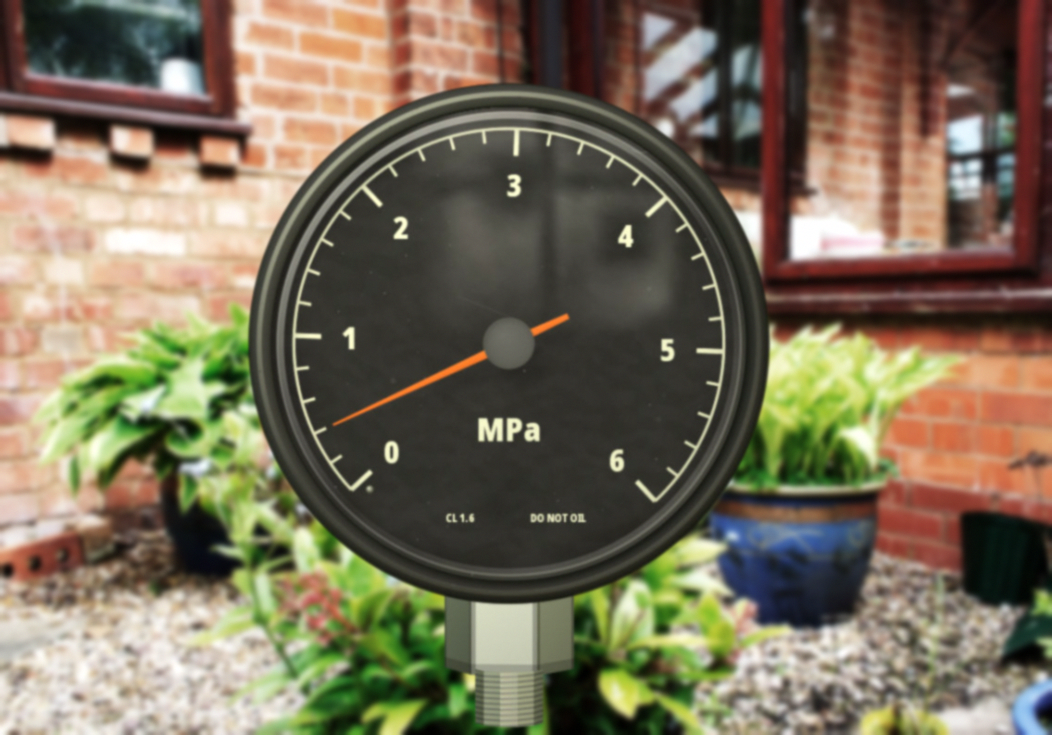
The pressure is 0.4,MPa
